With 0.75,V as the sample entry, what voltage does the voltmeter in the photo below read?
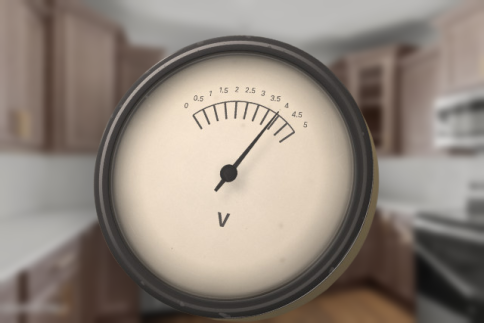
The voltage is 4,V
